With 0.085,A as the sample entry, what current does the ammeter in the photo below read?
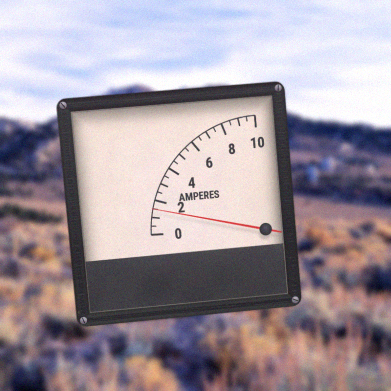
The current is 1.5,A
